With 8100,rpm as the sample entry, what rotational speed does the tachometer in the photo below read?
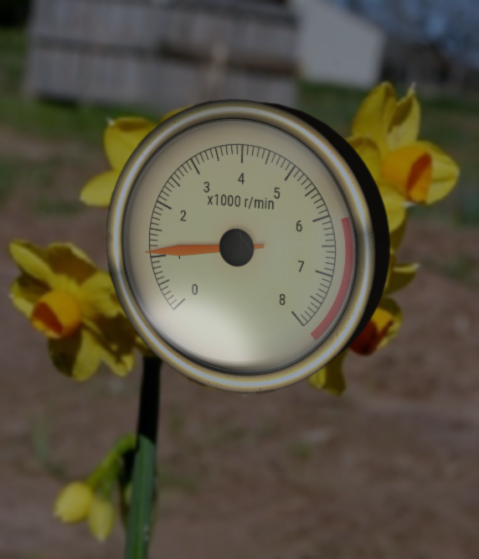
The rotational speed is 1100,rpm
